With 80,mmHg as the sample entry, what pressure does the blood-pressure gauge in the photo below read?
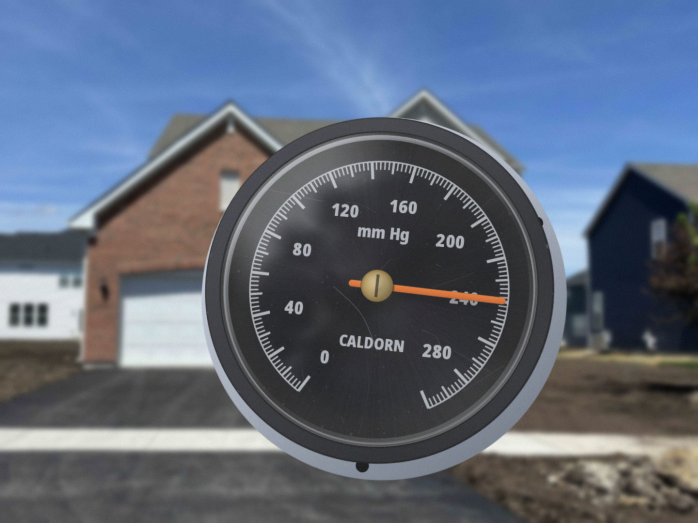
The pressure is 240,mmHg
